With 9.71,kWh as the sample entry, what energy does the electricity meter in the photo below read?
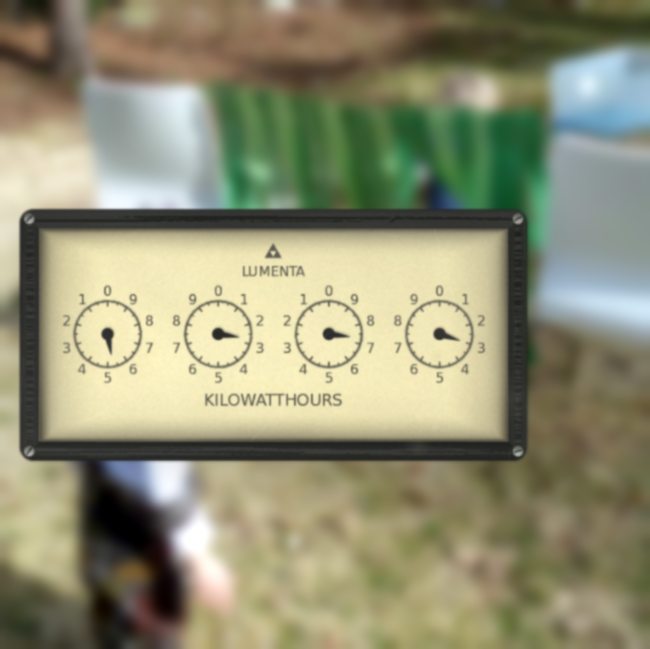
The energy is 5273,kWh
